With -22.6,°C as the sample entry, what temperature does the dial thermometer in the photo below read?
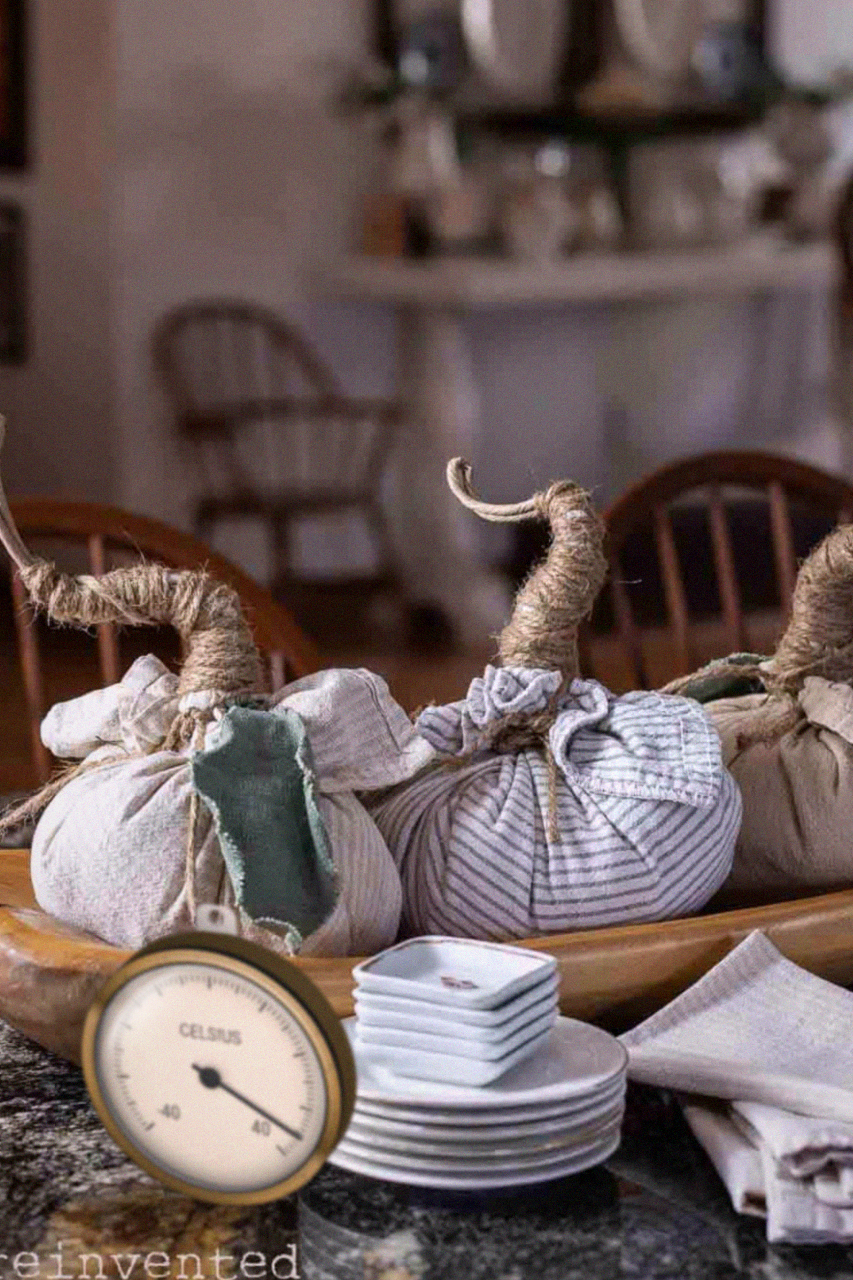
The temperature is 35,°C
